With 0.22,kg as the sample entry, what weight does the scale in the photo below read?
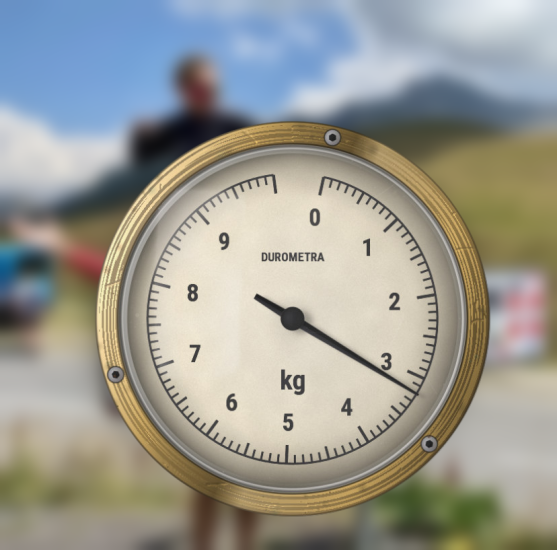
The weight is 3.2,kg
